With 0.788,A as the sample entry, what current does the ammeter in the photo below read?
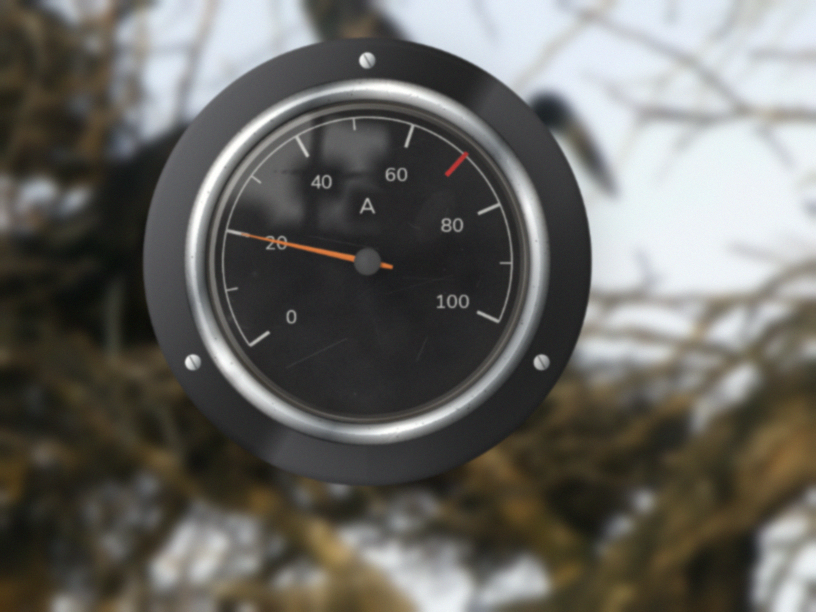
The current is 20,A
